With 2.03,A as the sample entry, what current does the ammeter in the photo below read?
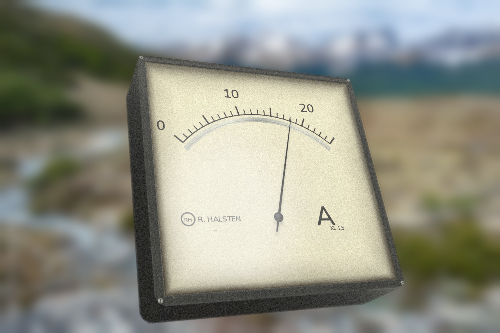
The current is 18,A
